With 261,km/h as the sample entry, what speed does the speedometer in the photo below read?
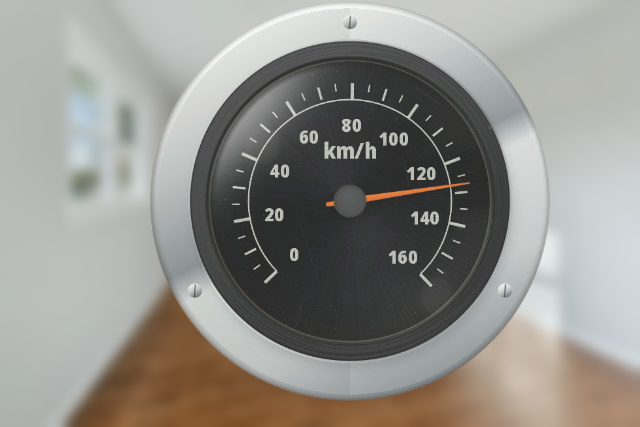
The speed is 127.5,km/h
